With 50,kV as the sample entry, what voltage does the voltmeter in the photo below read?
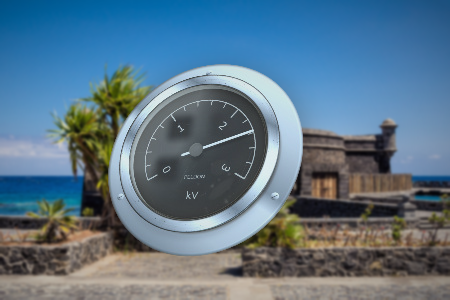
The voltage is 2.4,kV
